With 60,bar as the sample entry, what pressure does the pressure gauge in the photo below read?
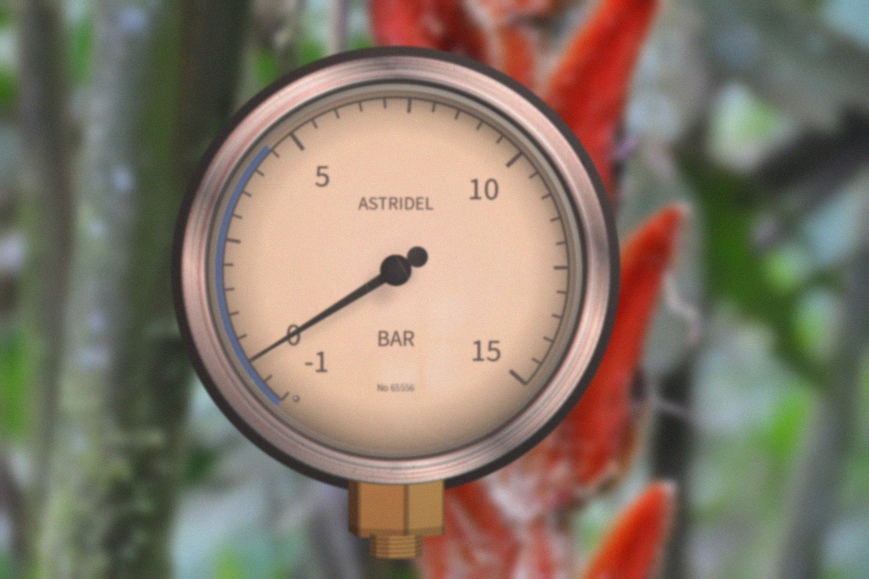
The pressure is 0,bar
